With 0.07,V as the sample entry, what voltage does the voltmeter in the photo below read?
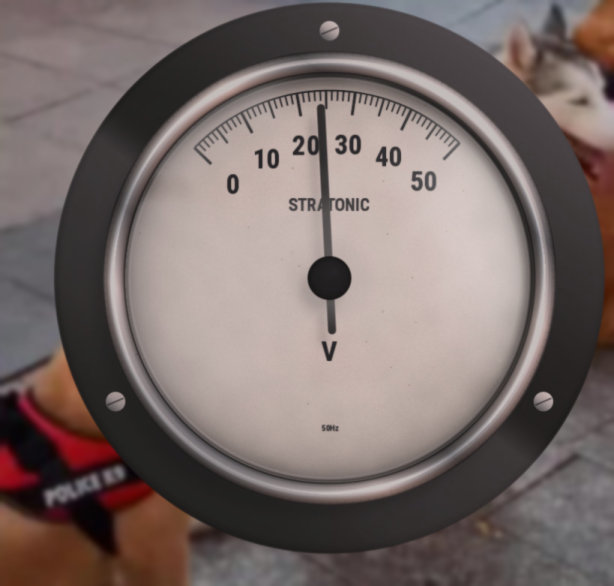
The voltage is 24,V
